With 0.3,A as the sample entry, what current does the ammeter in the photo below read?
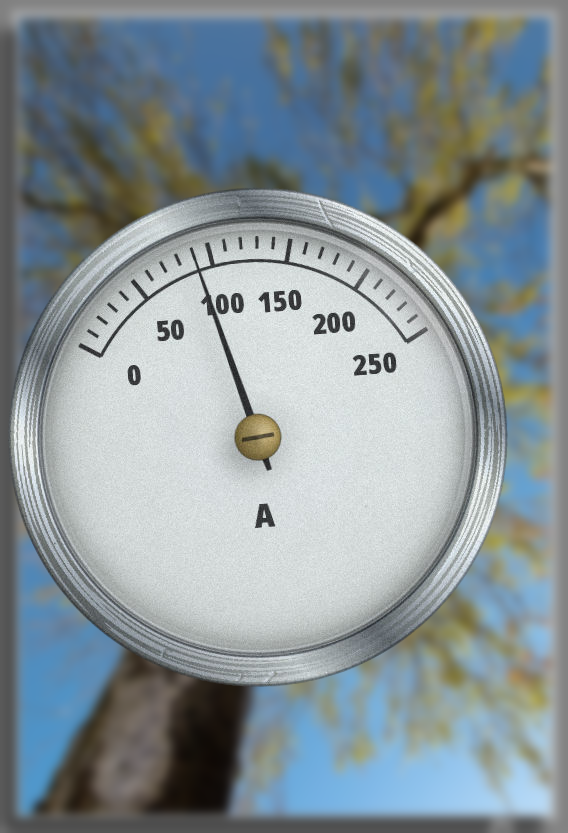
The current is 90,A
